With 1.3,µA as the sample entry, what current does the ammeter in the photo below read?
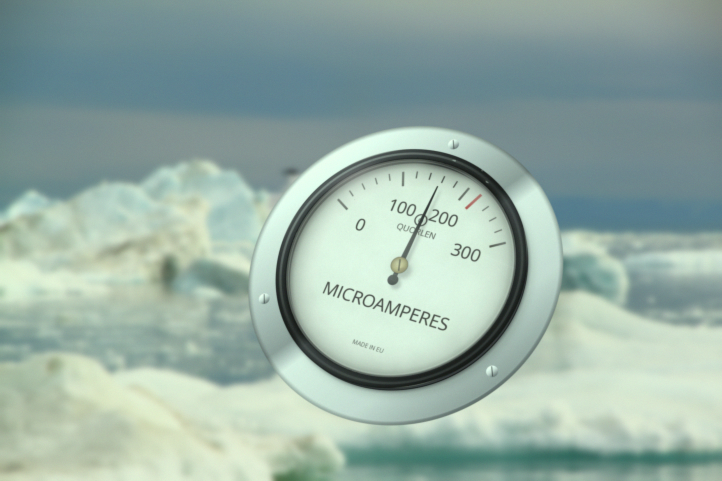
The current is 160,µA
